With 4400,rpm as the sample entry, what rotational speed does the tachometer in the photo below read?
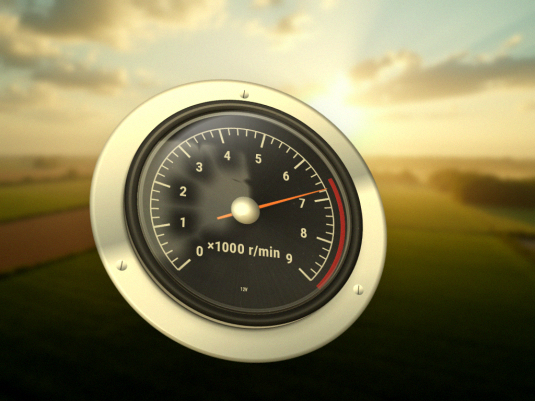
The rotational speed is 6800,rpm
